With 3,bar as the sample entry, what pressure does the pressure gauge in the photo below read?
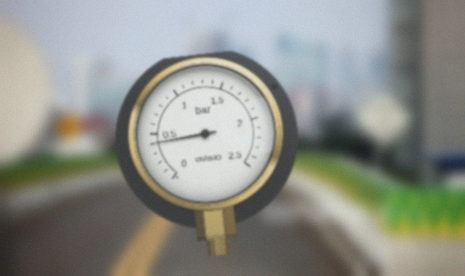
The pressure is 0.4,bar
